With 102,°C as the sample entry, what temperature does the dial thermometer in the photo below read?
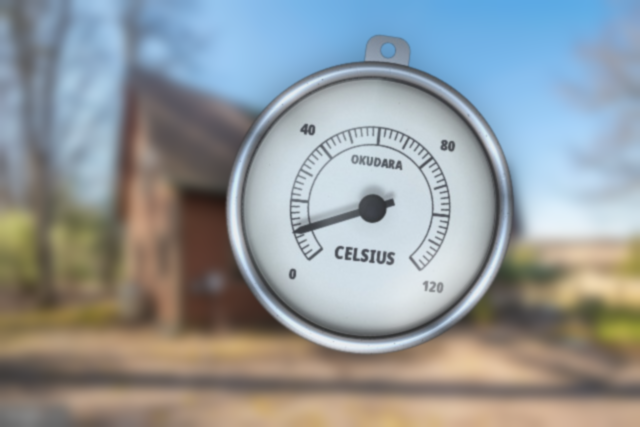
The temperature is 10,°C
